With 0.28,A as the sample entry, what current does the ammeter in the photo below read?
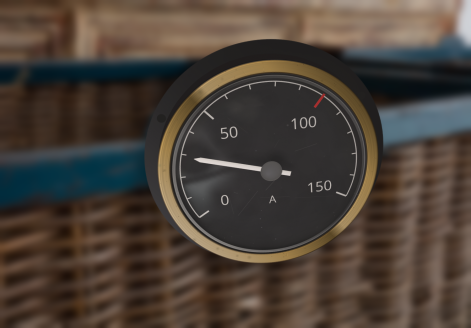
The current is 30,A
